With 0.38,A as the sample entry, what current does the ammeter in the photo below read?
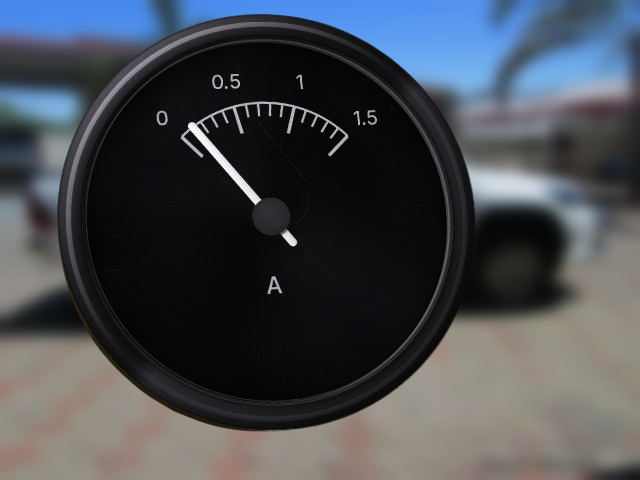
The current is 0.1,A
